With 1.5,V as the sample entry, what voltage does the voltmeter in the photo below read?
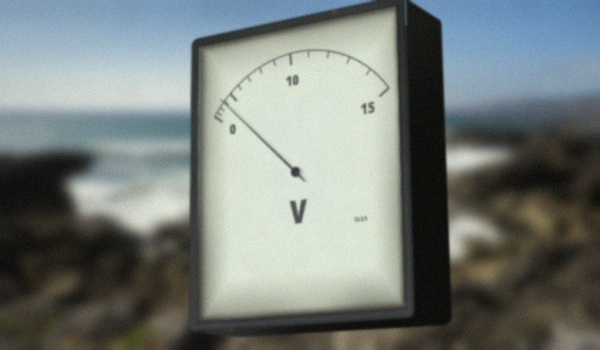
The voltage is 4,V
